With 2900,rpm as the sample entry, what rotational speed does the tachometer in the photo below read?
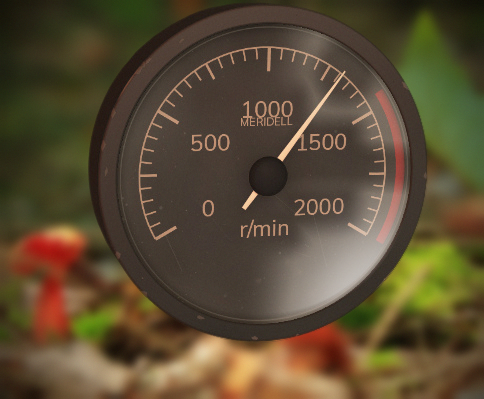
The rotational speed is 1300,rpm
